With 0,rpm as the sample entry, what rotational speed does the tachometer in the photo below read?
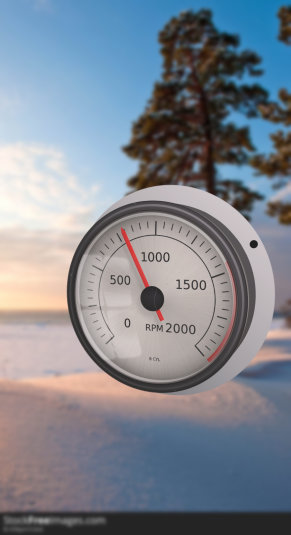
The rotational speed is 800,rpm
